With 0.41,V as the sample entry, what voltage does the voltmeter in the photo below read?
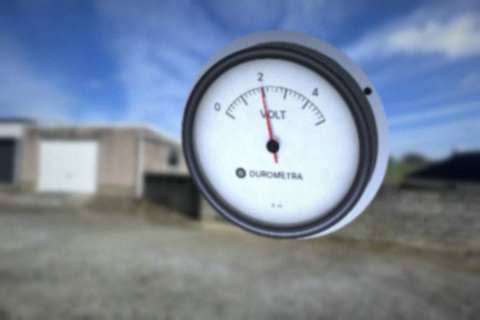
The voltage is 2,V
